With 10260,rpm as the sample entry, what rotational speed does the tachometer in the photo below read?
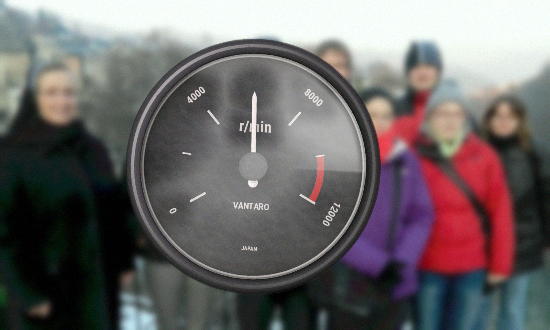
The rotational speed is 6000,rpm
